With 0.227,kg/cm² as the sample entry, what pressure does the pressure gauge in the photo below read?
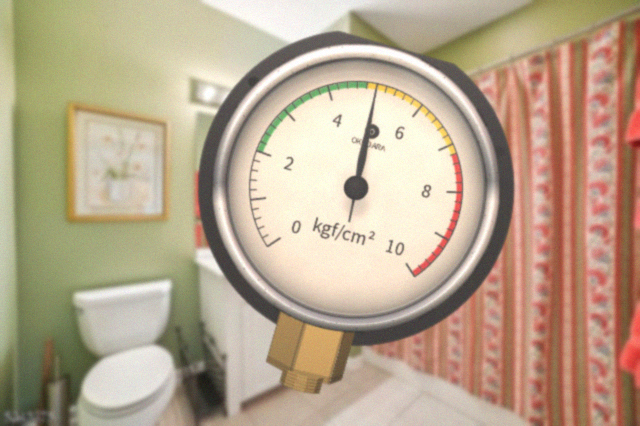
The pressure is 5,kg/cm²
